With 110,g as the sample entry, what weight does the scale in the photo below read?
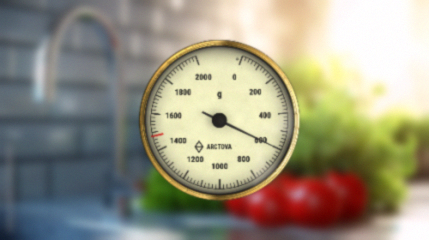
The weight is 600,g
